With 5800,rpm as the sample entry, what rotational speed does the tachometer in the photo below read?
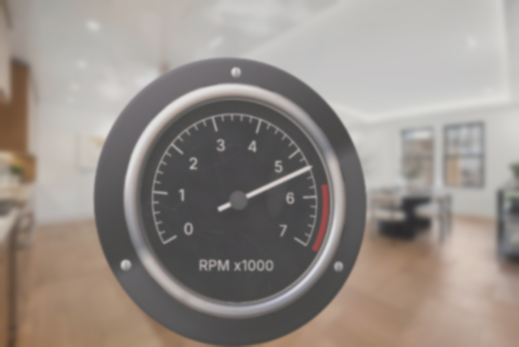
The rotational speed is 5400,rpm
